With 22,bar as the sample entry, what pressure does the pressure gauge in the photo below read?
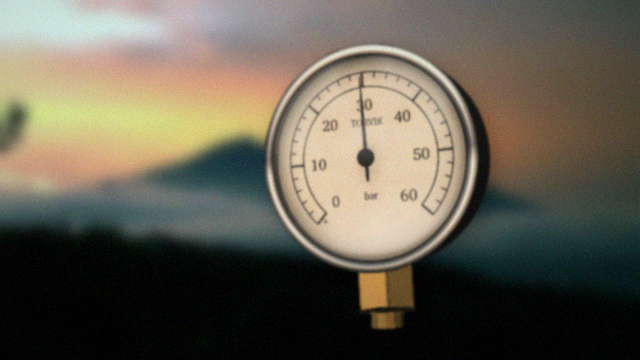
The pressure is 30,bar
